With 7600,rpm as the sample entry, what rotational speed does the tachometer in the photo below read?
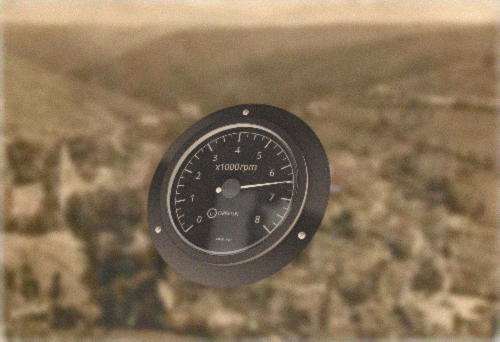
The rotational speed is 6500,rpm
